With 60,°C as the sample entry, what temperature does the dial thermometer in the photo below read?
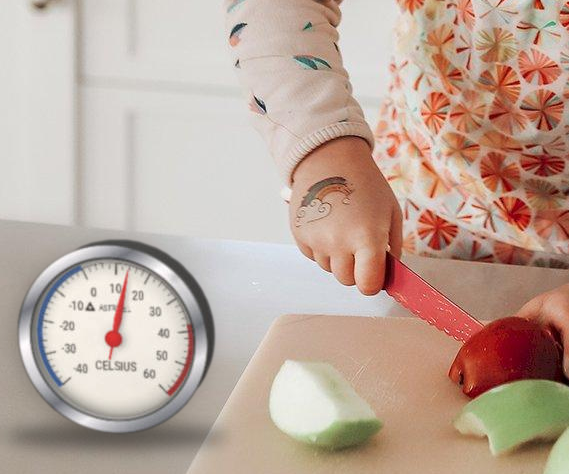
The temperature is 14,°C
